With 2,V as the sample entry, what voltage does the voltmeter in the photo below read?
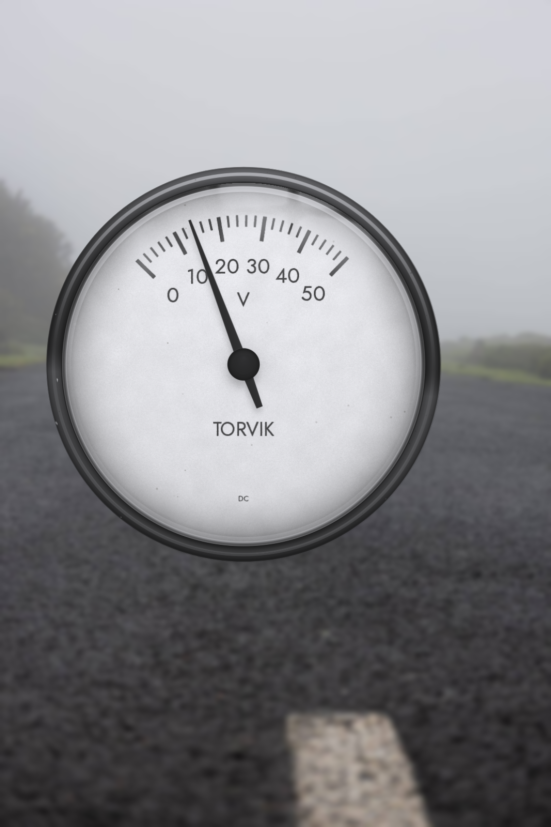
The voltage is 14,V
